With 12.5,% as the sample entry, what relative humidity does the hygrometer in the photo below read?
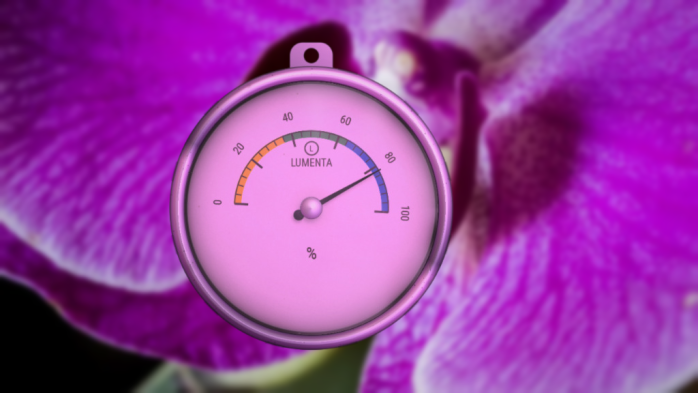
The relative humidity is 82,%
